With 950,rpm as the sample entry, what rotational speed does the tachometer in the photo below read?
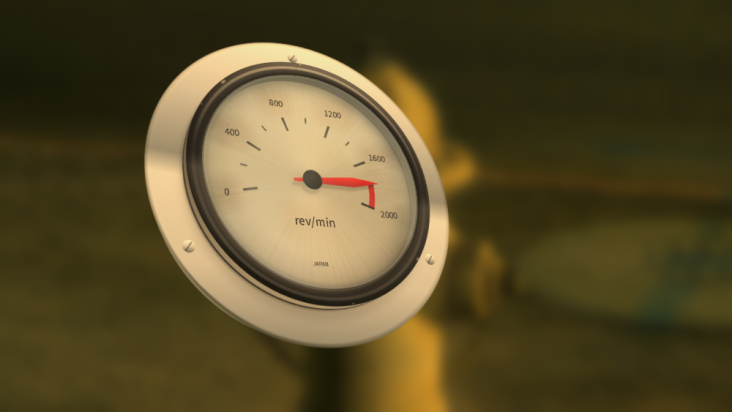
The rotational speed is 1800,rpm
